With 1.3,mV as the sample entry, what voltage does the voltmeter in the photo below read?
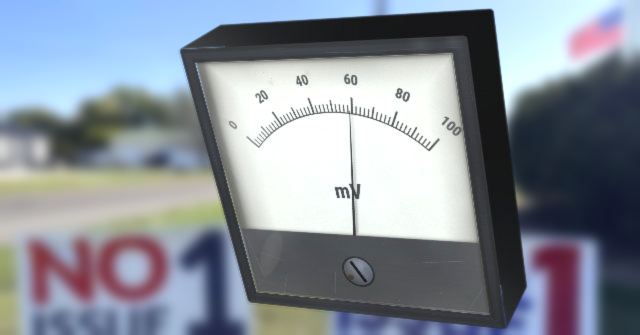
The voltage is 60,mV
